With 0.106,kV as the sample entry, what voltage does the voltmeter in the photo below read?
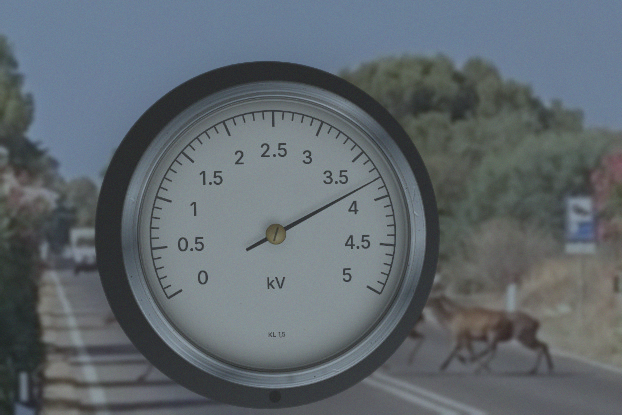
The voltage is 3.8,kV
